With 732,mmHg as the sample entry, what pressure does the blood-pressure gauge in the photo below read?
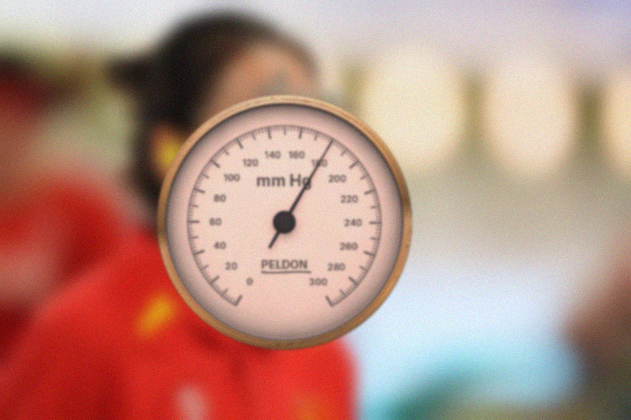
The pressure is 180,mmHg
